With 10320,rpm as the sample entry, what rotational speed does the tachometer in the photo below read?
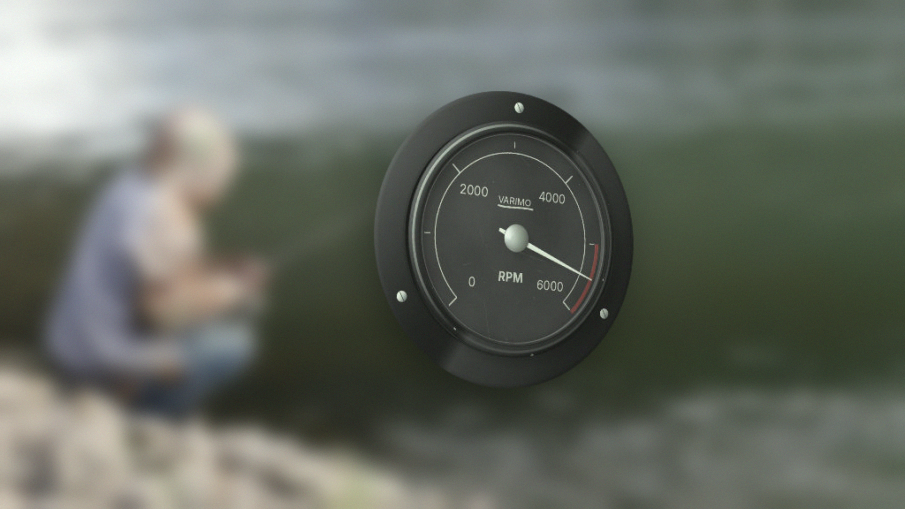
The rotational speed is 5500,rpm
